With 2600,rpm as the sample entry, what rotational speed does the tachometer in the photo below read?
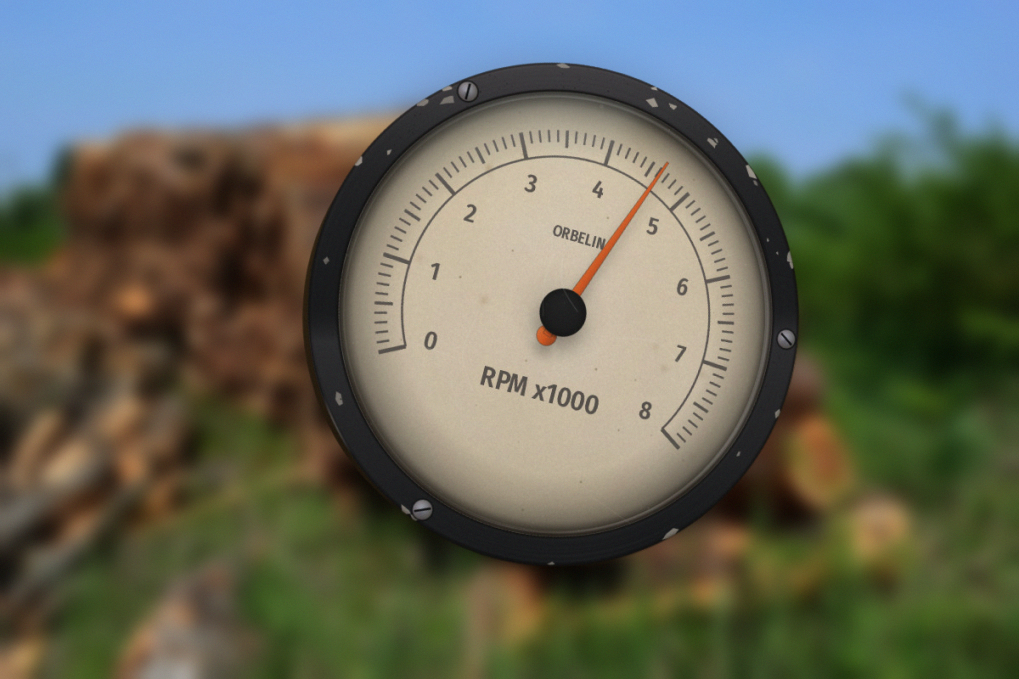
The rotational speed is 4600,rpm
